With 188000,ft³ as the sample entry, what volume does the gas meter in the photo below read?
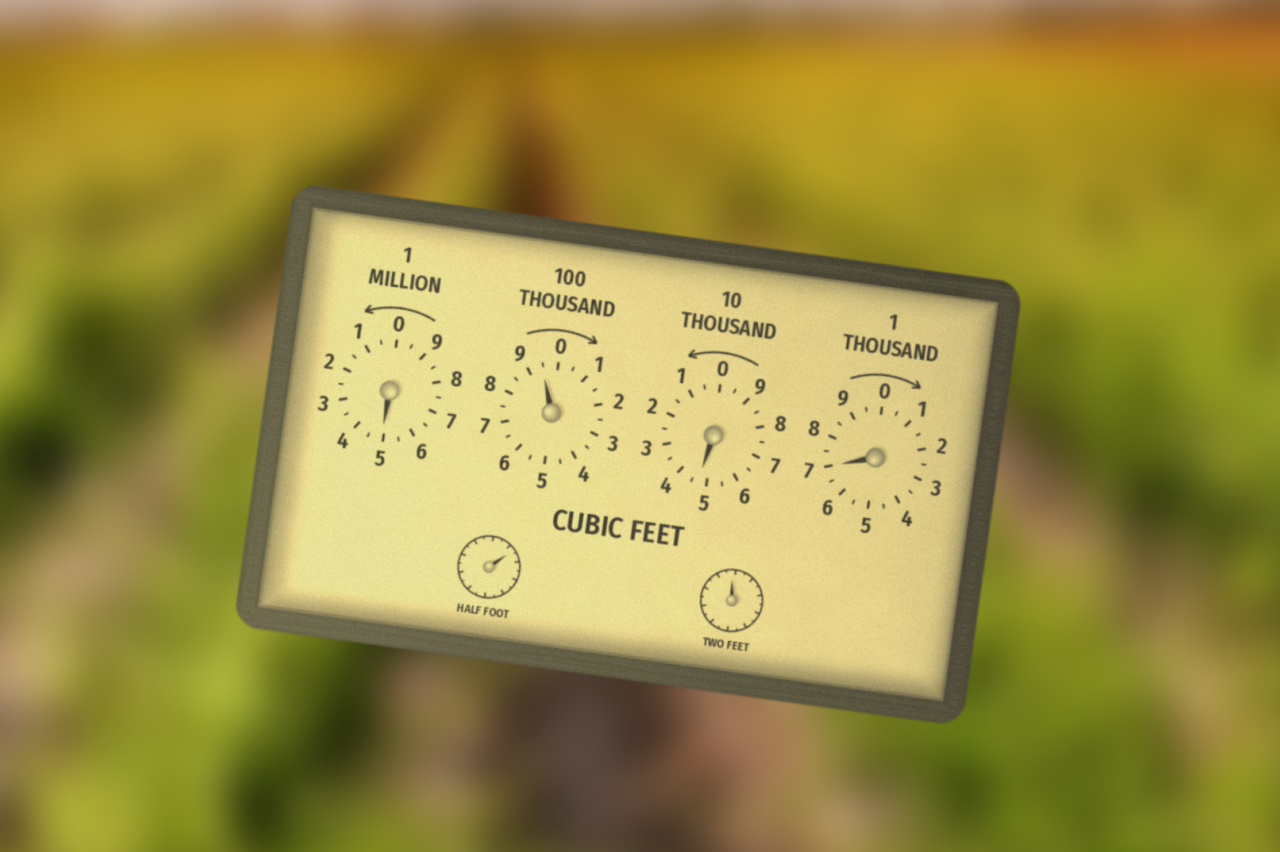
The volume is 494700,ft³
